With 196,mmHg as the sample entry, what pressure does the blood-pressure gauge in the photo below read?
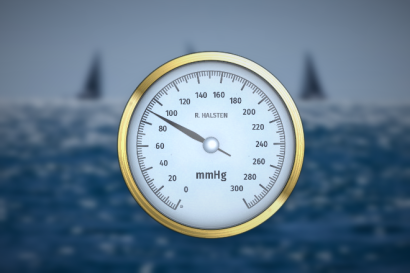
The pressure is 90,mmHg
